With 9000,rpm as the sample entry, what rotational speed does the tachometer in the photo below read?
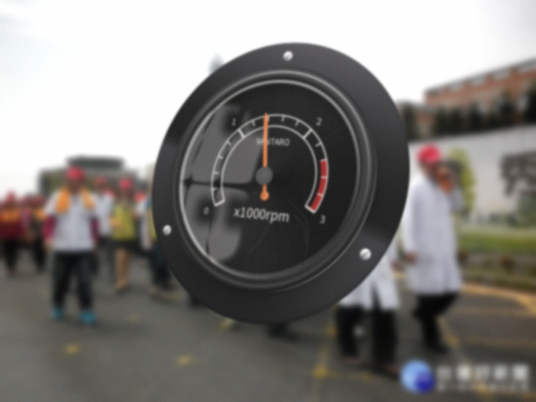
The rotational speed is 1400,rpm
